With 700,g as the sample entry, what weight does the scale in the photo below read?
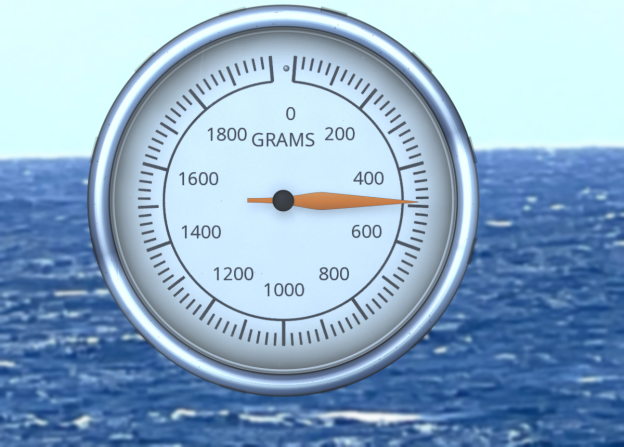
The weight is 490,g
